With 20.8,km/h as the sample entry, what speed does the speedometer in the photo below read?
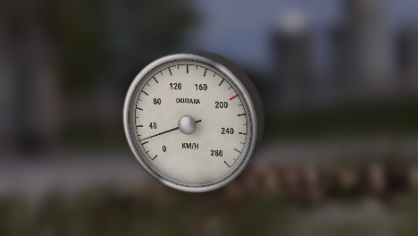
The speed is 25,km/h
